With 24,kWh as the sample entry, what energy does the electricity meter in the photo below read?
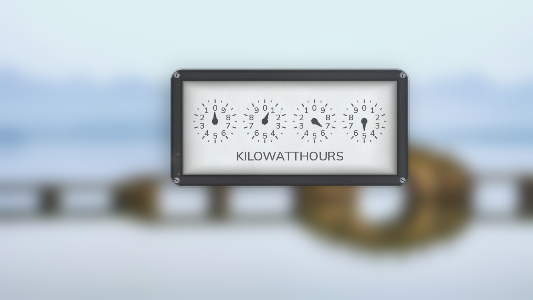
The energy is 65,kWh
